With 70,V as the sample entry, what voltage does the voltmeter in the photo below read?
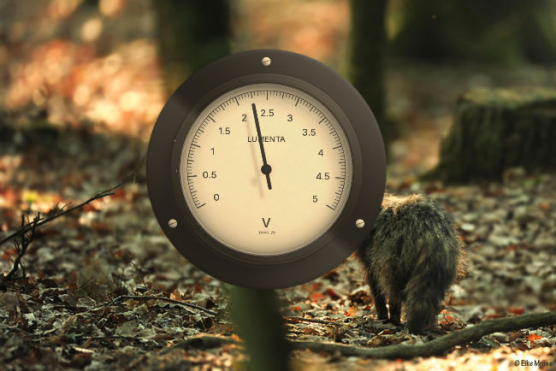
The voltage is 2.25,V
